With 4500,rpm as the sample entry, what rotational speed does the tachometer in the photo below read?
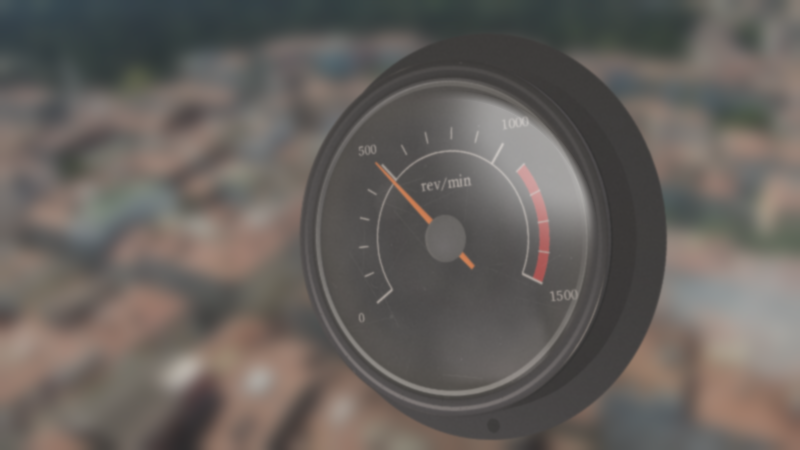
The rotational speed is 500,rpm
